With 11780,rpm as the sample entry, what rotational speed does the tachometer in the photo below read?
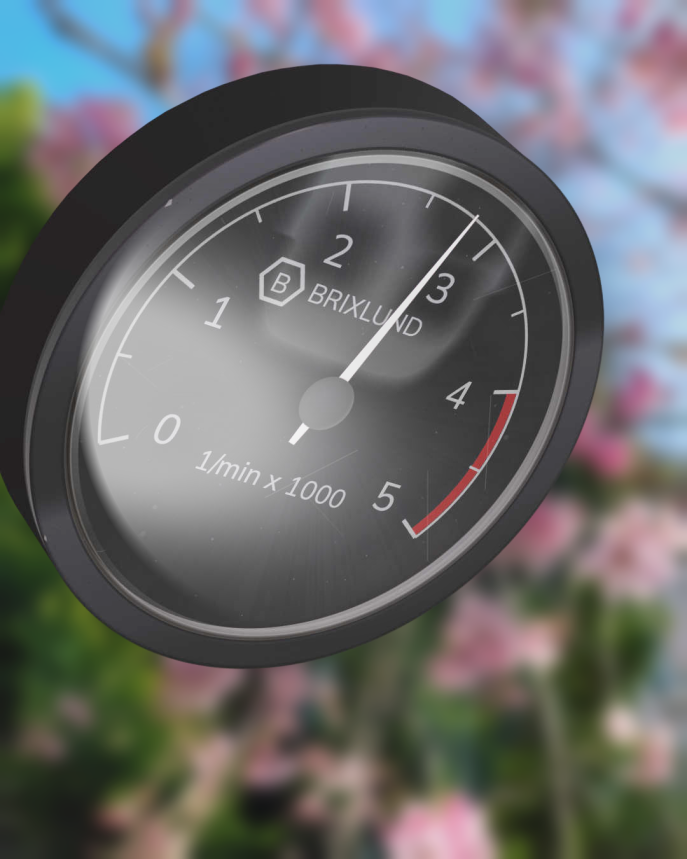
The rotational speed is 2750,rpm
